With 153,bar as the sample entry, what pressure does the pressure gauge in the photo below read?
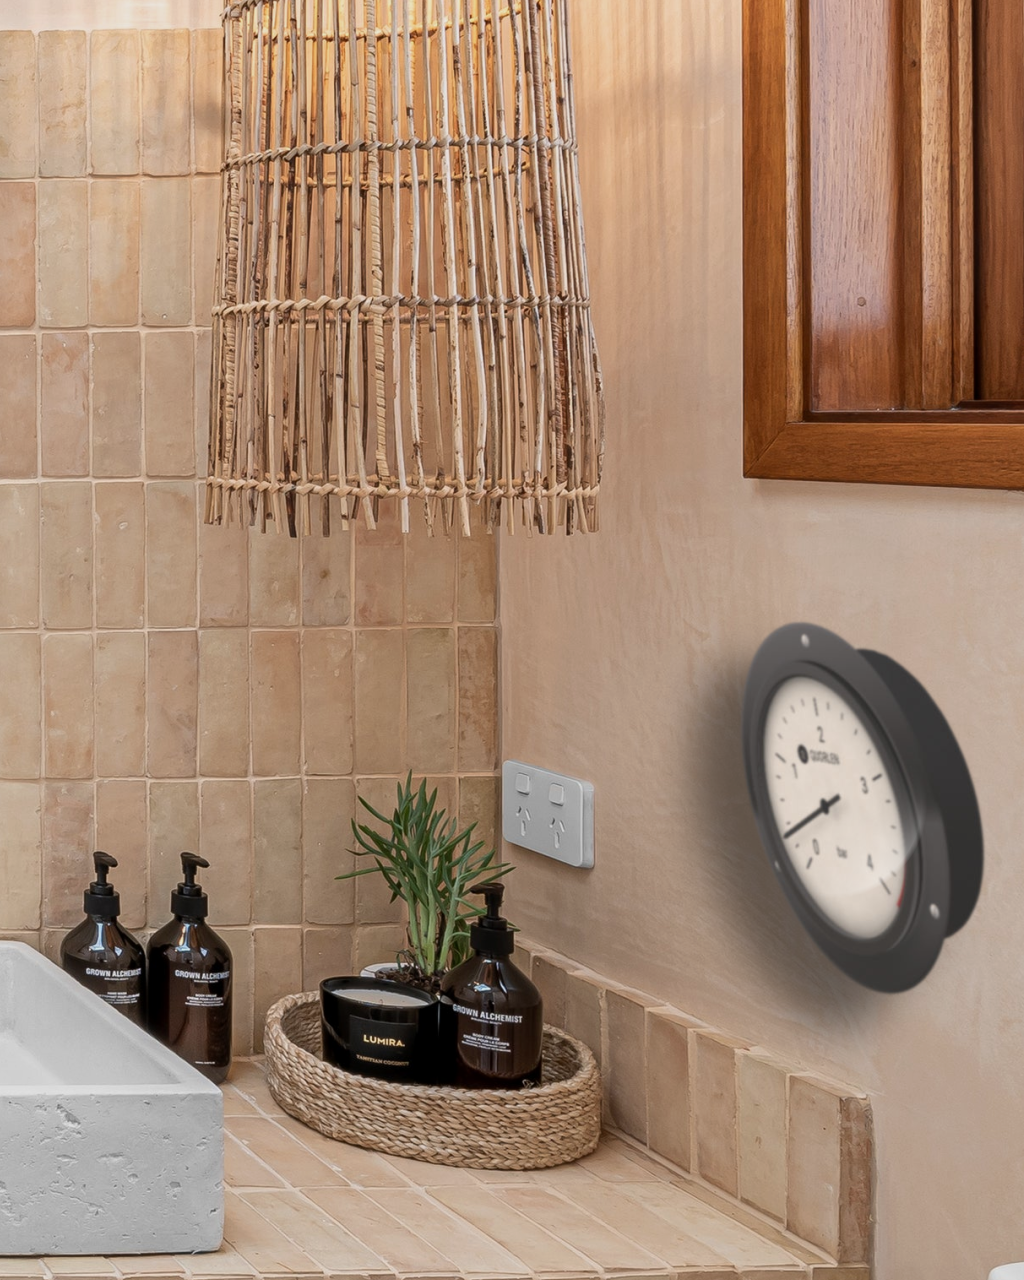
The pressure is 0.3,bar
